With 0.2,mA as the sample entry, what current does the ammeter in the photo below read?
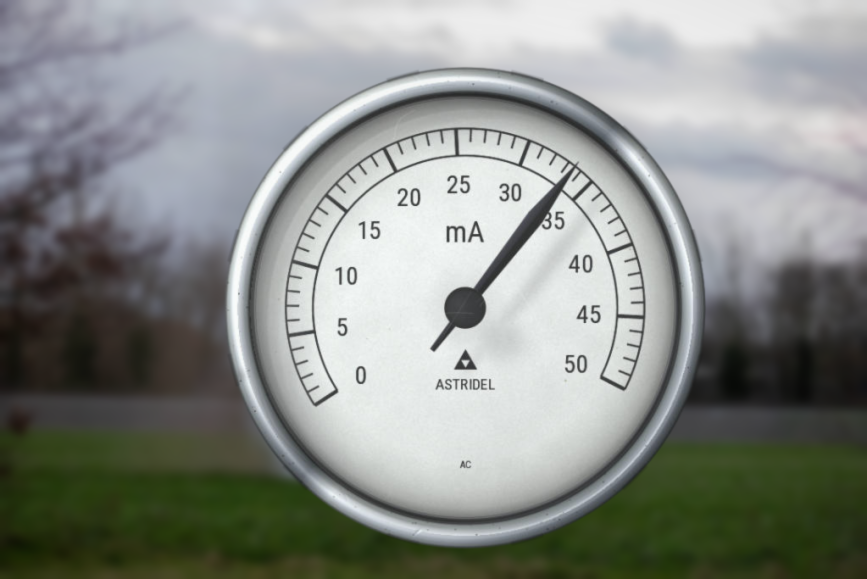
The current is 33.5,mA
